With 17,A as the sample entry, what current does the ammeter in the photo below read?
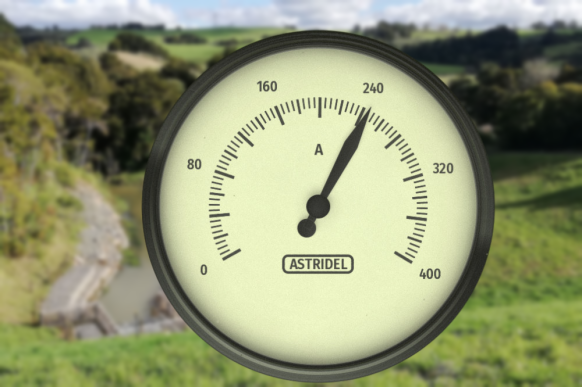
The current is 245,A
